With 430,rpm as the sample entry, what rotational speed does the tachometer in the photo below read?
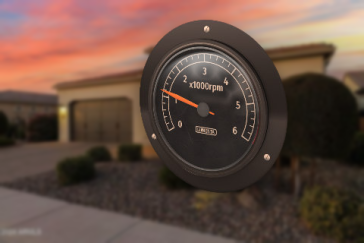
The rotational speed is 1200,rpm
